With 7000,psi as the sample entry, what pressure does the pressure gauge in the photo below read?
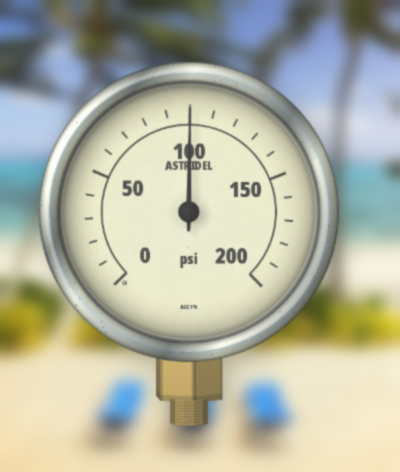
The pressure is 100,psi
